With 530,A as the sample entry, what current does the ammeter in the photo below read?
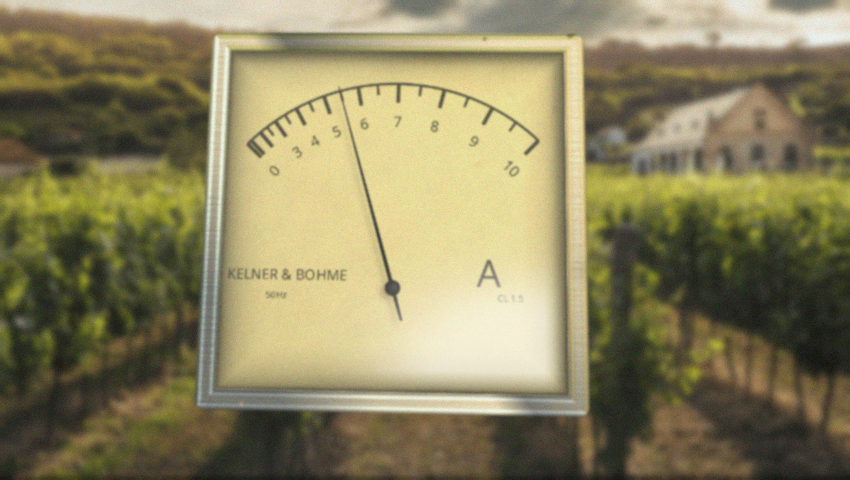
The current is 5.5,A
